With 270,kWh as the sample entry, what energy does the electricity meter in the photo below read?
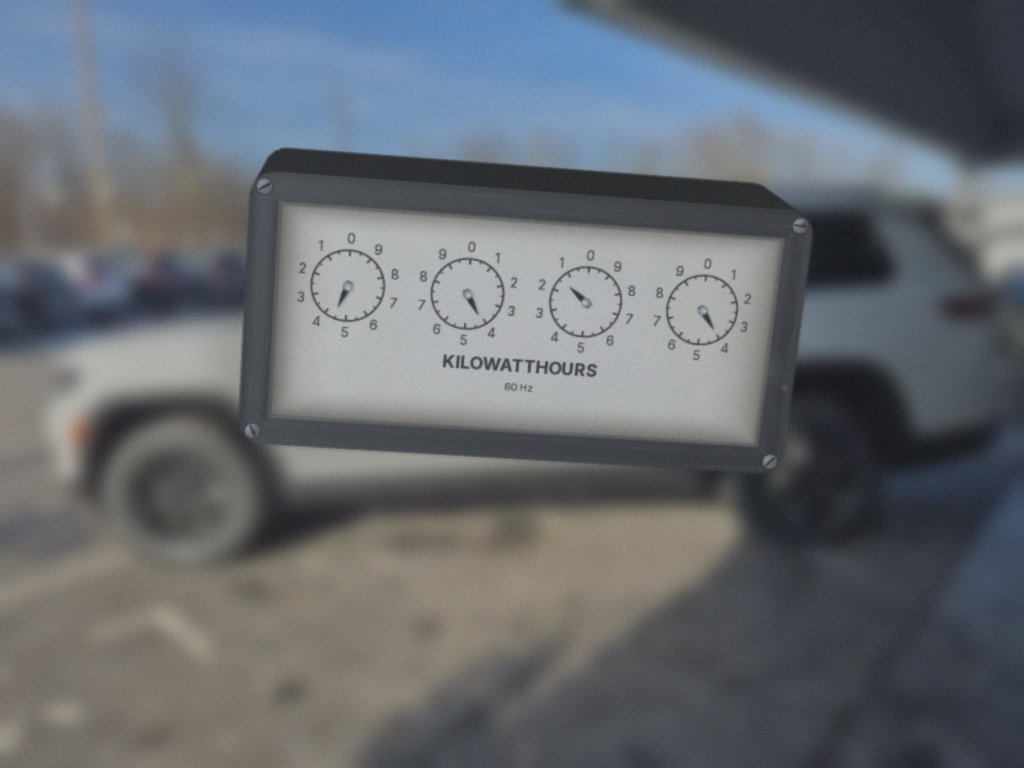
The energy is 4414,kWh
